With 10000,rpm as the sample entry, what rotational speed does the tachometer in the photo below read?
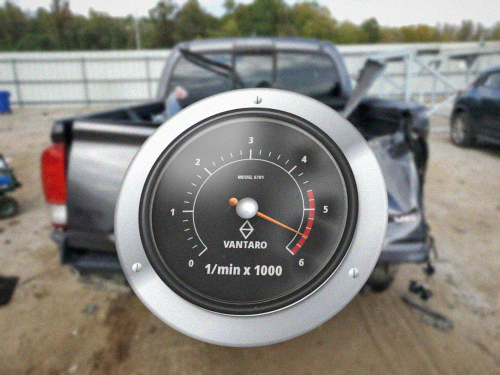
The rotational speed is 5600,rpm
